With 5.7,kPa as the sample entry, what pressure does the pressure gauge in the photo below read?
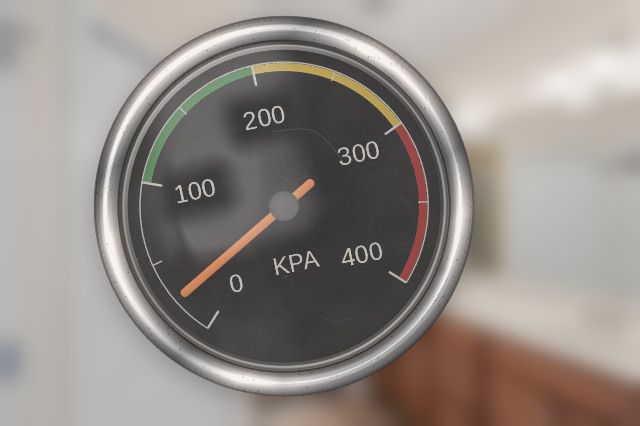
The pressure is 25,kPa
